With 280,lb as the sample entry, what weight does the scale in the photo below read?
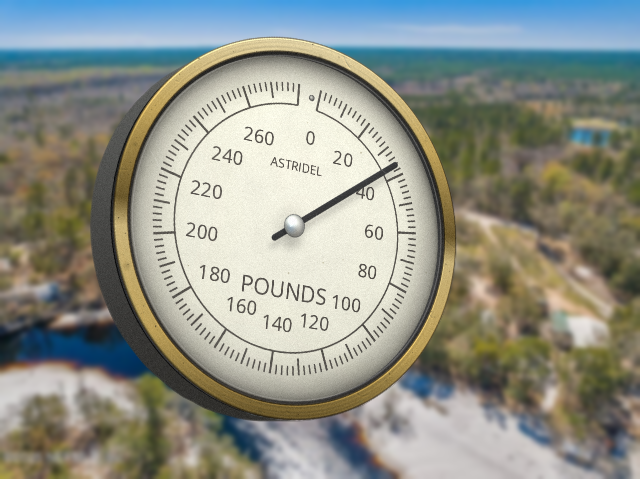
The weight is 36,lb
